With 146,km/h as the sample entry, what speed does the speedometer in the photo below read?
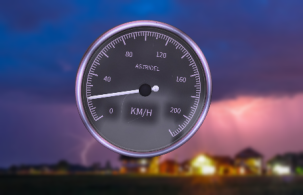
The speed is 20,km/h
